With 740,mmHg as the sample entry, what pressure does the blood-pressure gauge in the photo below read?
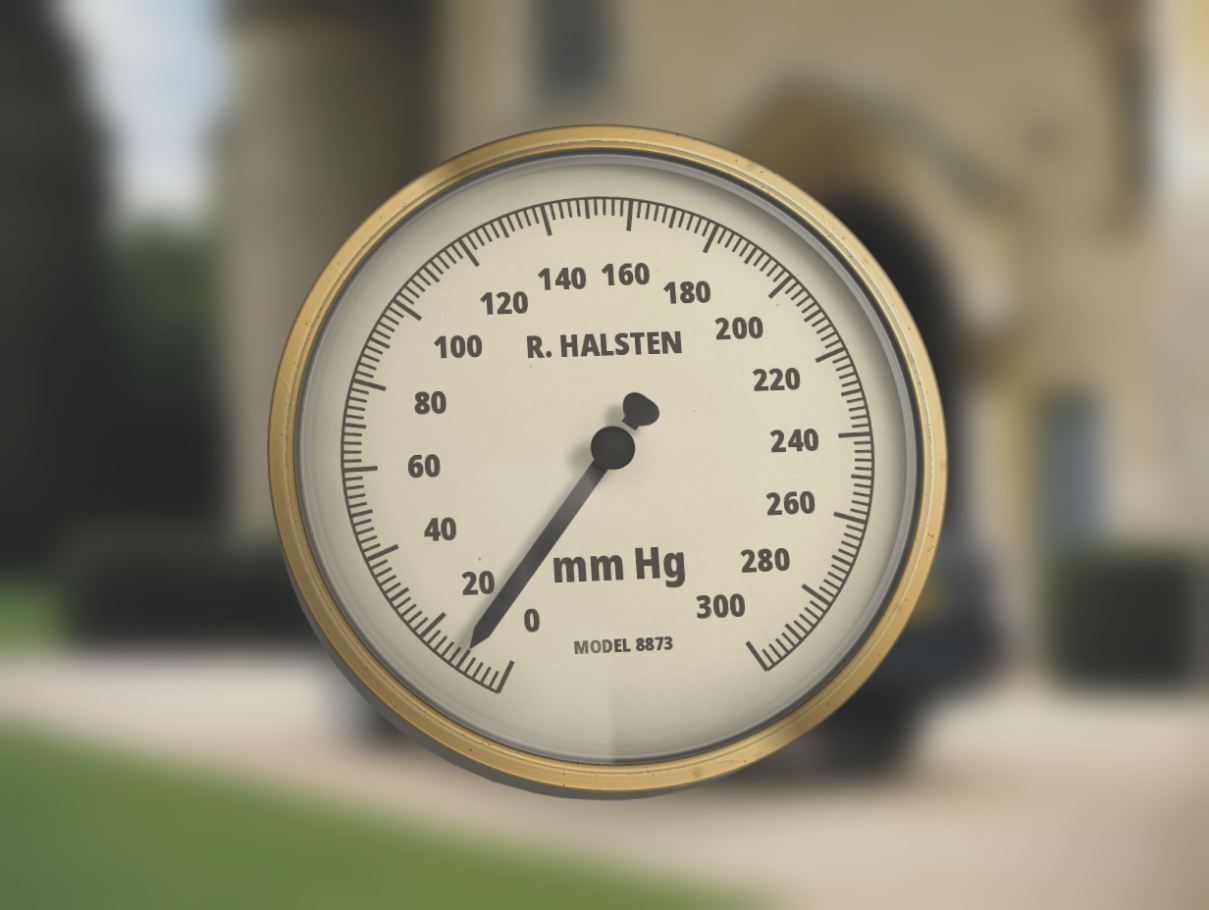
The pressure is 10,mmHg
